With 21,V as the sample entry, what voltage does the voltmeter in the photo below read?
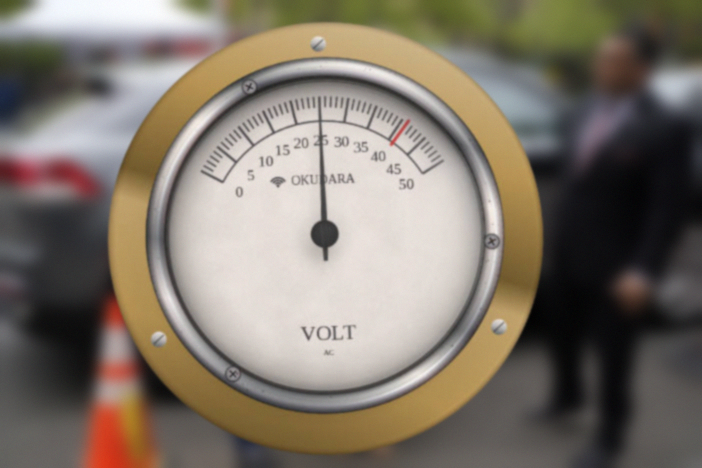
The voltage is 25,V
